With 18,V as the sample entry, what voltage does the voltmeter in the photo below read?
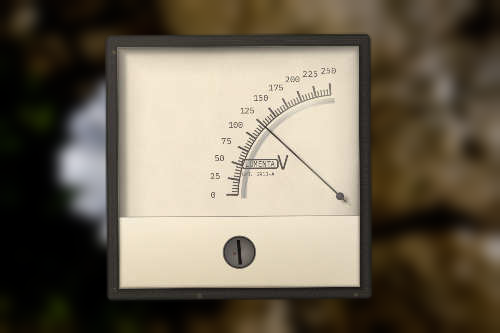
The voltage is 125,V
